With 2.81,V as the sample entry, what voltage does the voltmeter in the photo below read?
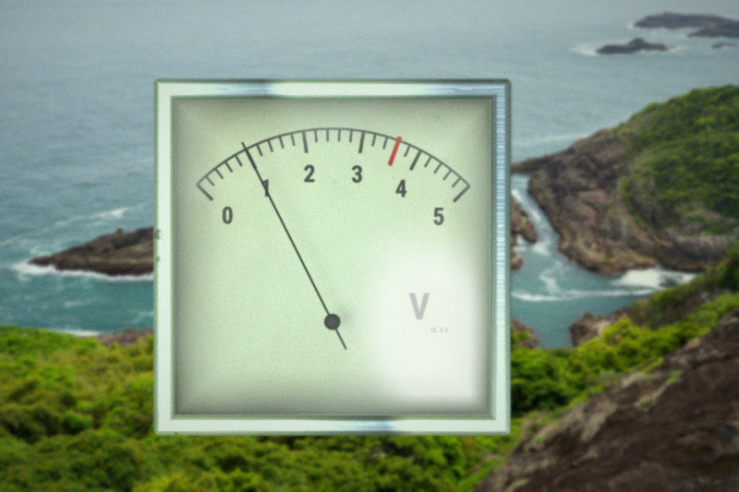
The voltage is 1,V
